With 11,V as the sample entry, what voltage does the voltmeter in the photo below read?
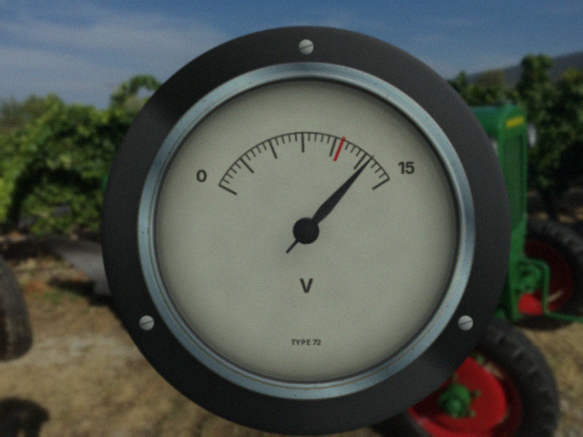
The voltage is 13,V
